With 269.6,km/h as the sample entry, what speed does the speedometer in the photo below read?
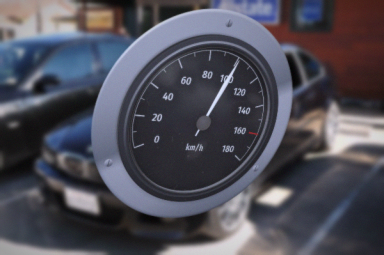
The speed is 100,km/h
